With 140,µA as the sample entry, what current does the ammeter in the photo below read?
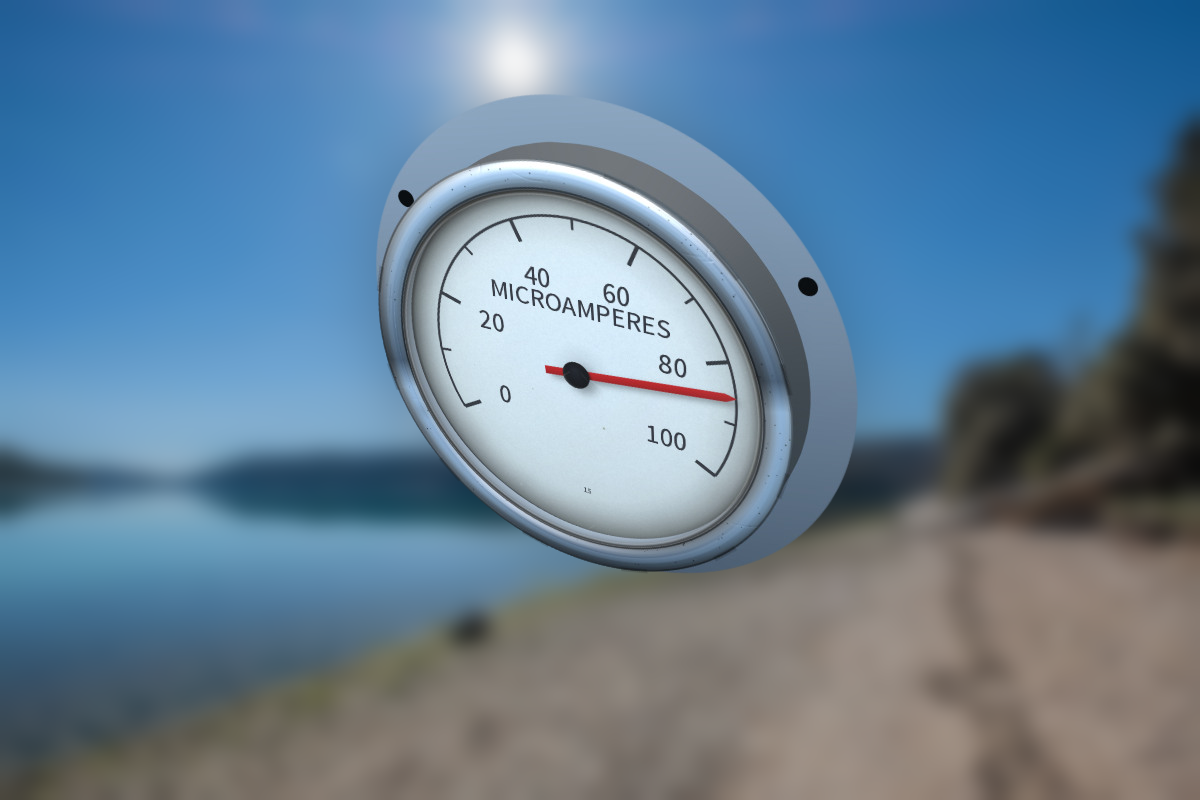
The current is 85,µA
